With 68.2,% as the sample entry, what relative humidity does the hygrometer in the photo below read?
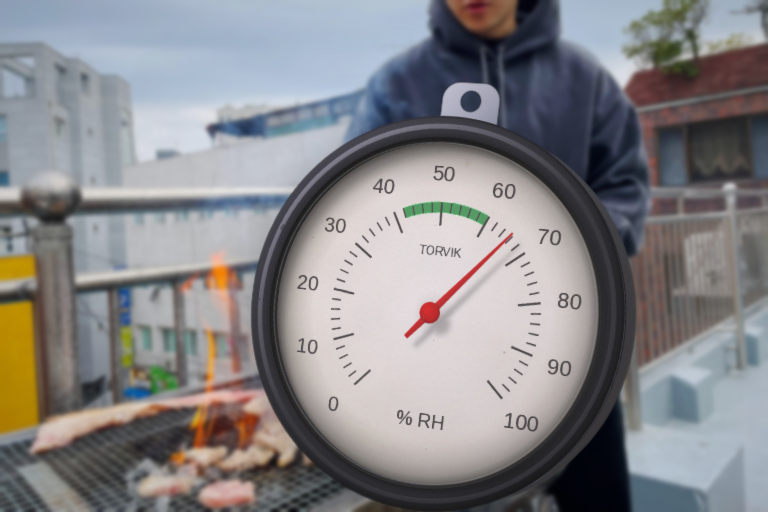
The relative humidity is 66,%
